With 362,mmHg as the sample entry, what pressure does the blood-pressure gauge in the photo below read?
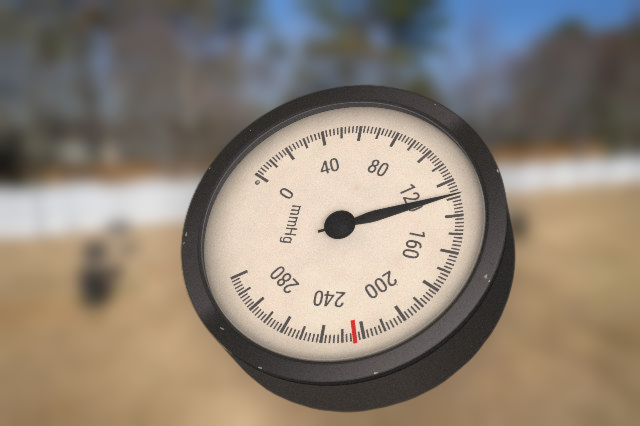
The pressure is 130,mmHg
